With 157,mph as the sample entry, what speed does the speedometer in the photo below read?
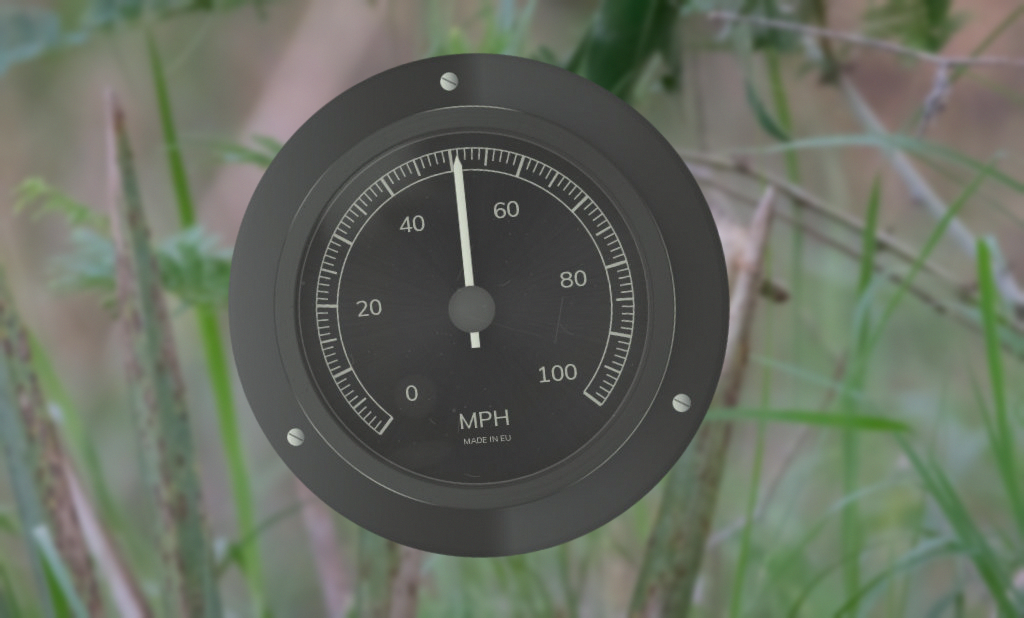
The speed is 51,mph
